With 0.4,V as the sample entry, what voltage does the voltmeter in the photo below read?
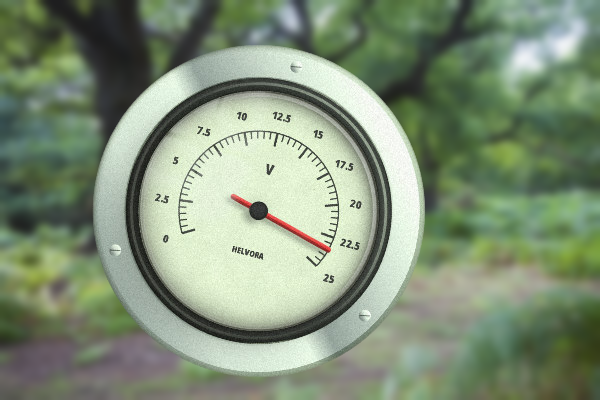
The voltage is 23.5,V
